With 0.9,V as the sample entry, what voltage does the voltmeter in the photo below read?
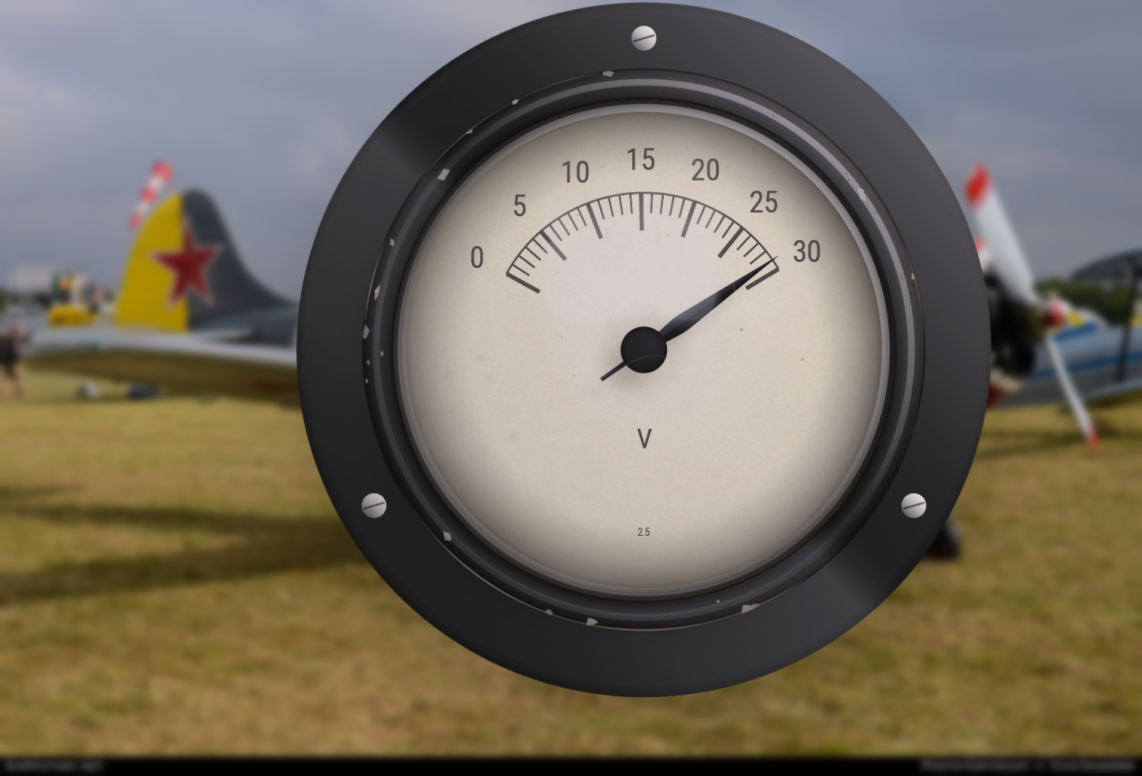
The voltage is 29,V
